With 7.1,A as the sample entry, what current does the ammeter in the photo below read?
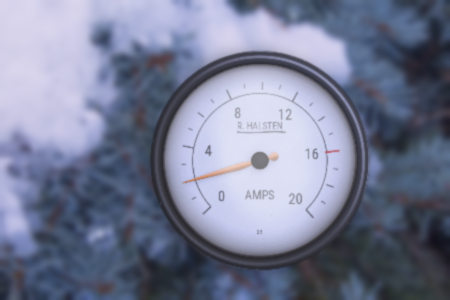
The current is 2,A
